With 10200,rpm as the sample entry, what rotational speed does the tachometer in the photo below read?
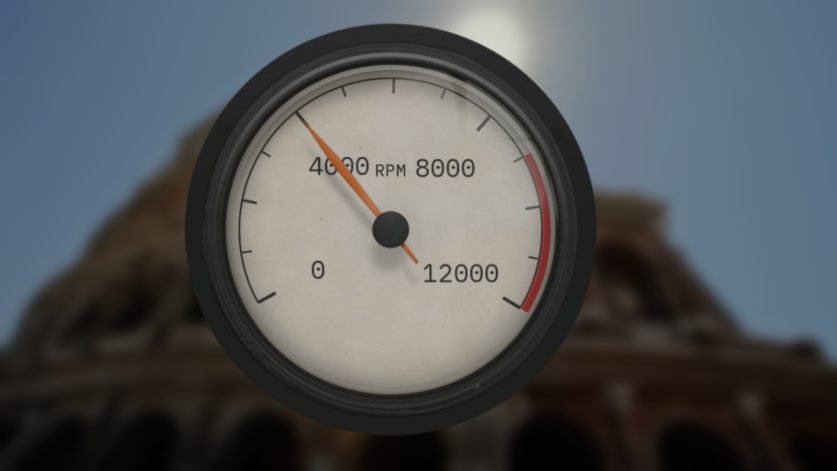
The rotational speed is 4000,rpm
